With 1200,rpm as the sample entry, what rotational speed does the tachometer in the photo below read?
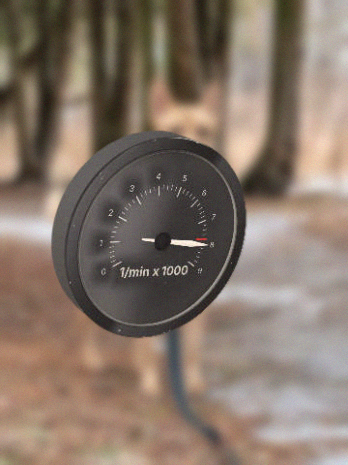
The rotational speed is 8000,rpm
